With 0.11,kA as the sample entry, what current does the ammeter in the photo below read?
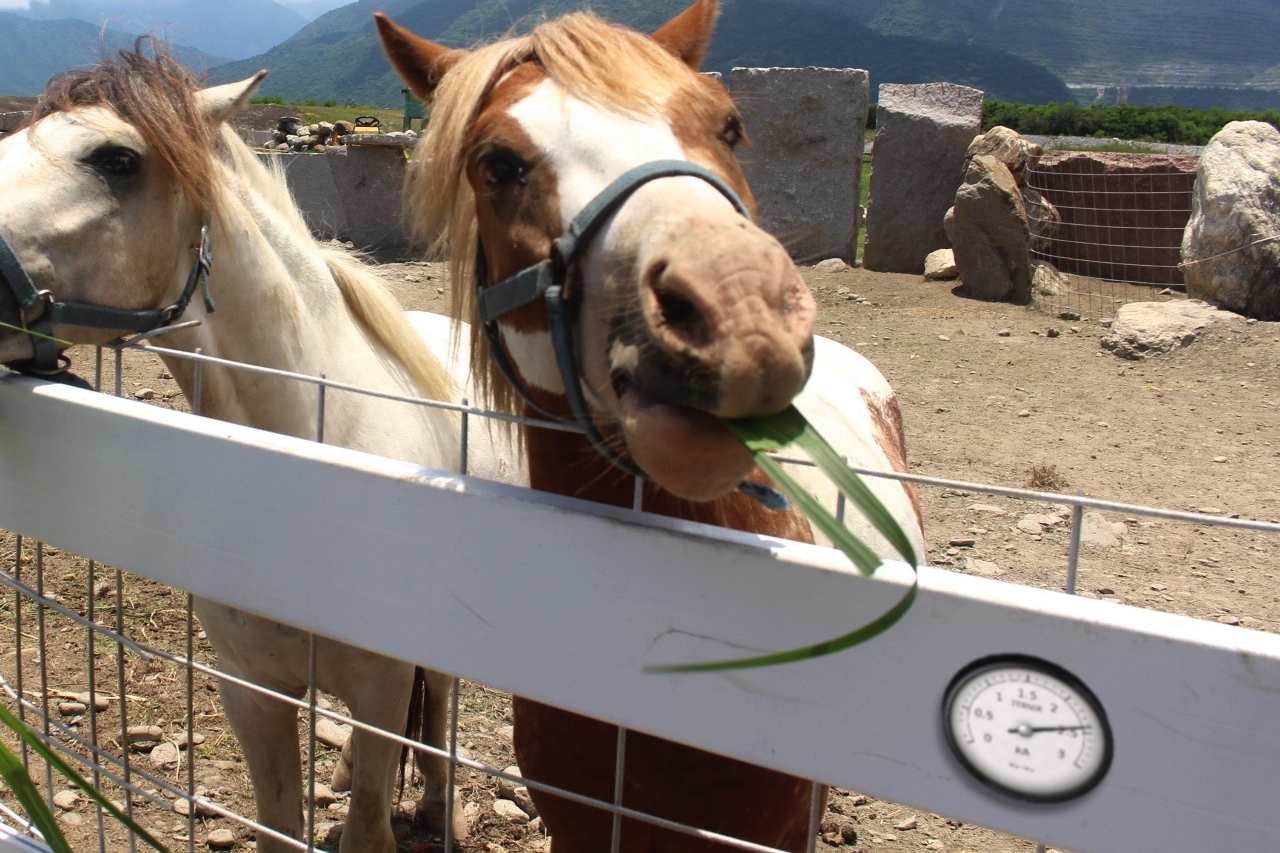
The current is 2.4,kA
